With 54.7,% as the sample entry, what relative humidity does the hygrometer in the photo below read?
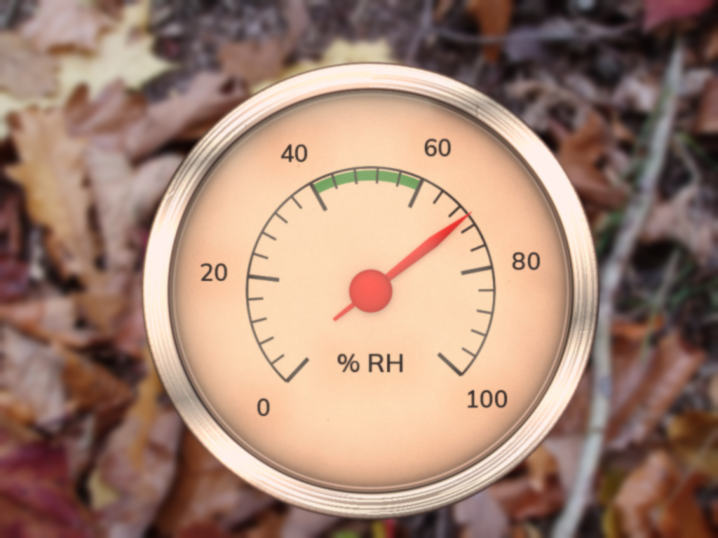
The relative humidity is 70,%
